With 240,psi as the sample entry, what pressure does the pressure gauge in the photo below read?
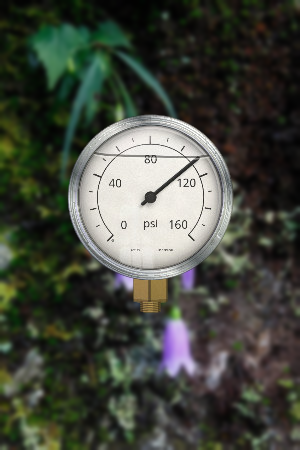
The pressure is 110,psi
